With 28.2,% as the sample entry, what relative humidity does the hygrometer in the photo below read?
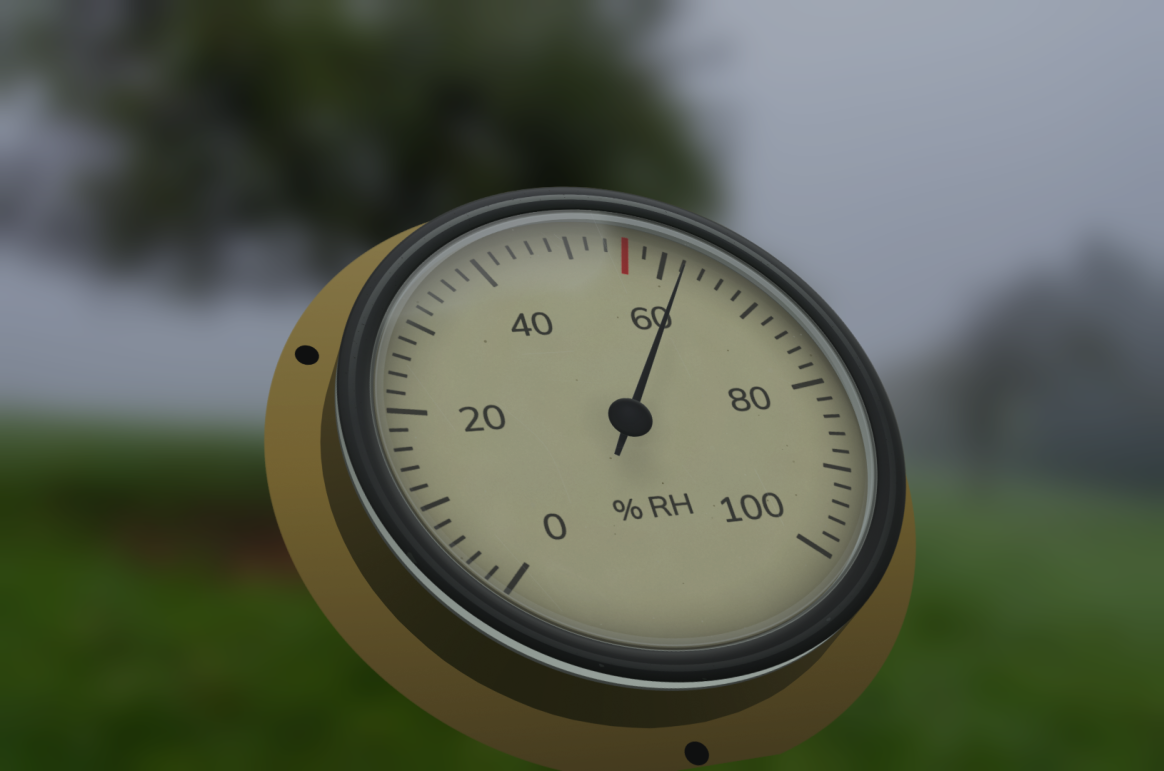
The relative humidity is 62,%
